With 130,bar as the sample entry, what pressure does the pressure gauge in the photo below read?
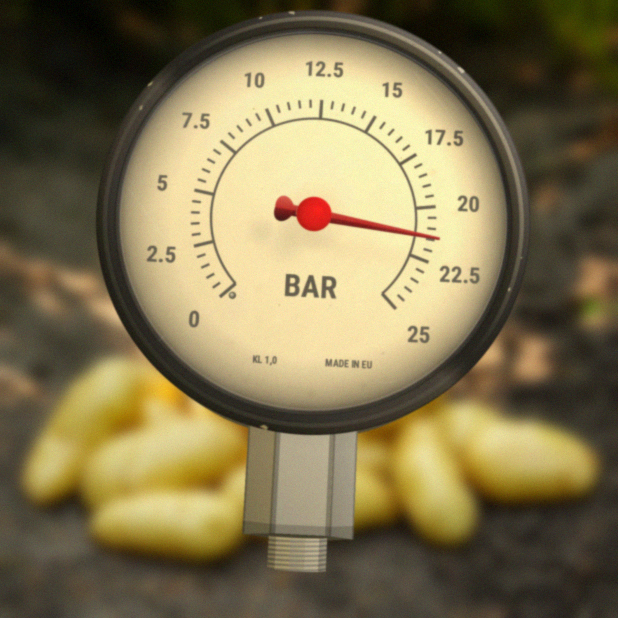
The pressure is 21.5,bar
